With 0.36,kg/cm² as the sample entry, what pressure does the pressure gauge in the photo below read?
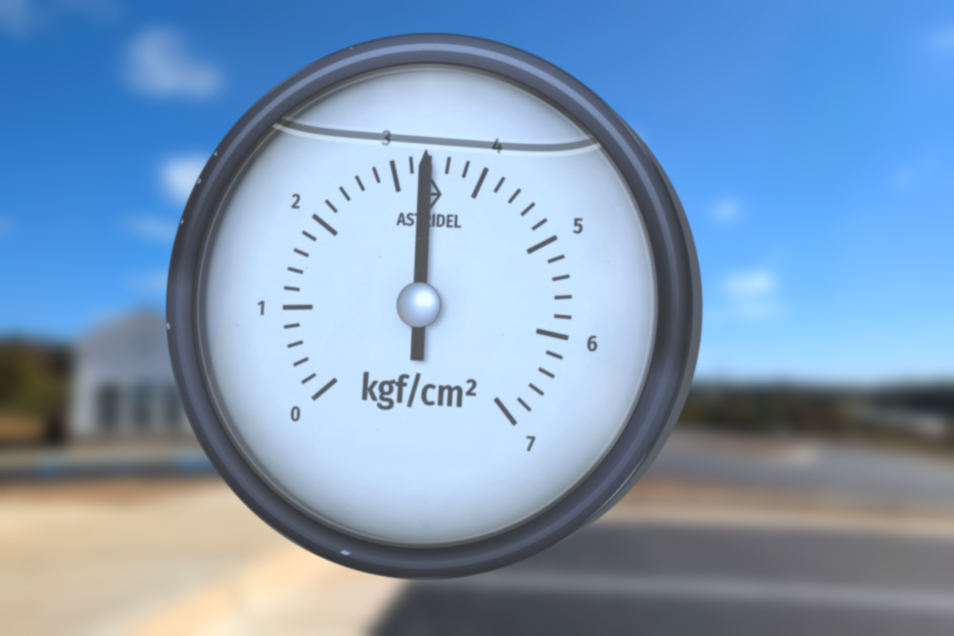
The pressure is 3.4,kg/cm²
